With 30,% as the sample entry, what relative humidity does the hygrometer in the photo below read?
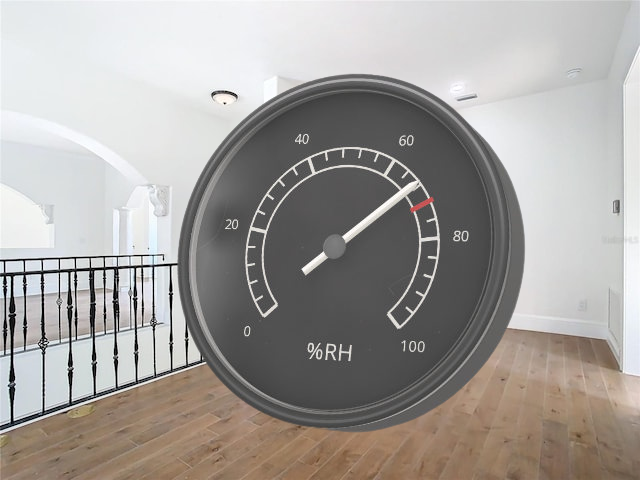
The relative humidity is 68,%
